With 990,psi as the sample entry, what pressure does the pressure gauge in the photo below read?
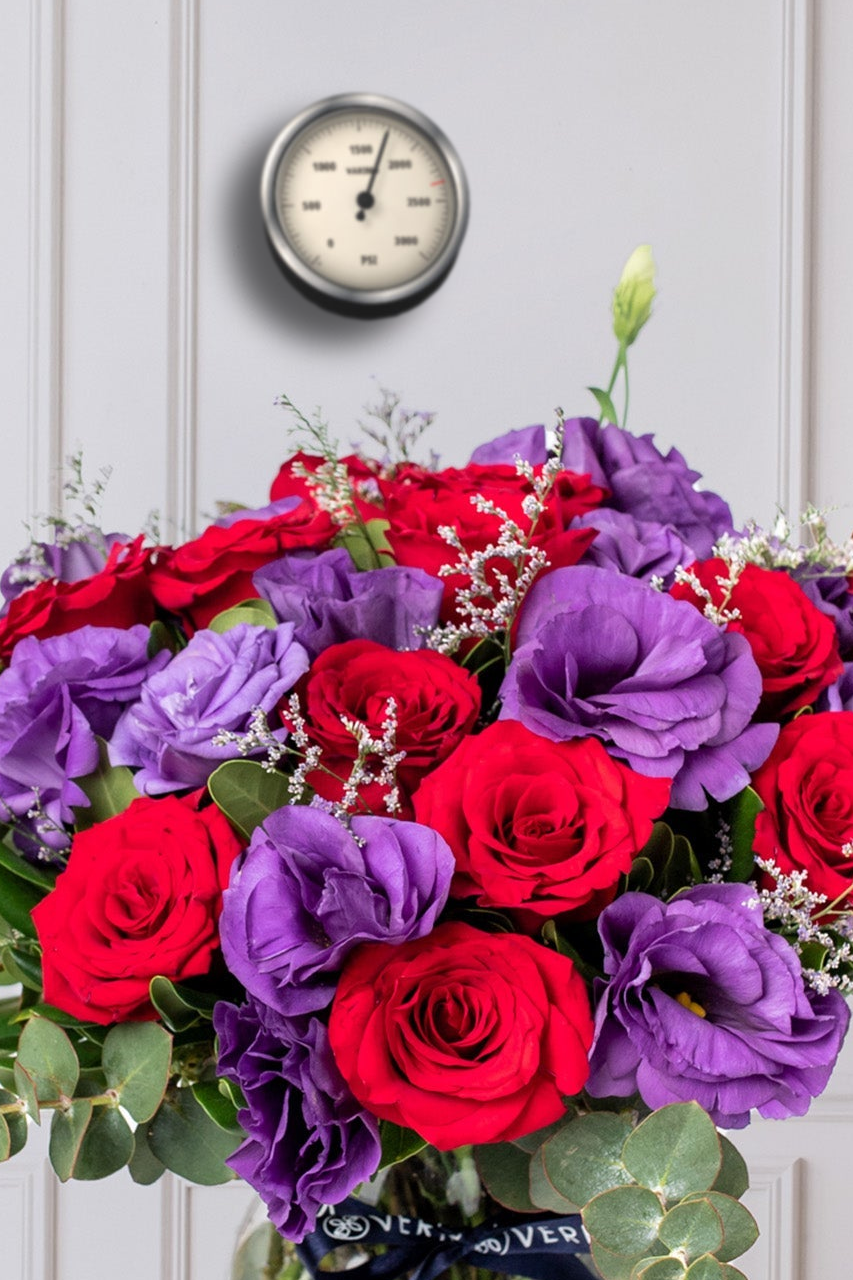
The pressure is 1750,psi
